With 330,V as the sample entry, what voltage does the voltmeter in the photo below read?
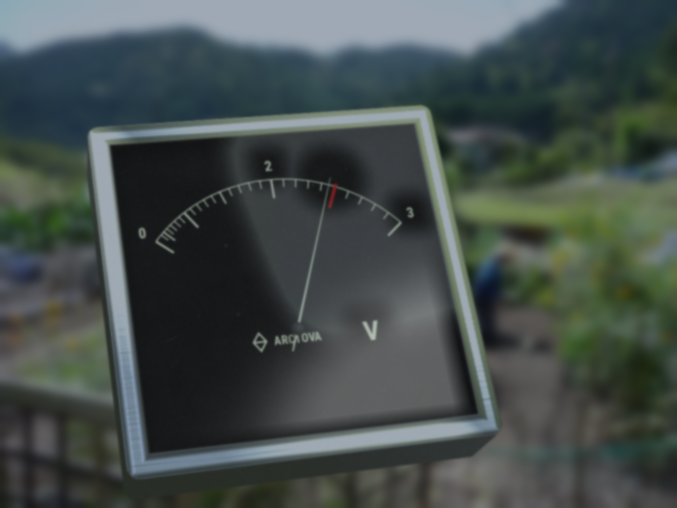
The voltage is 2.45,V
